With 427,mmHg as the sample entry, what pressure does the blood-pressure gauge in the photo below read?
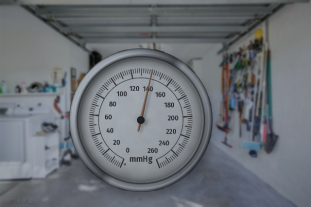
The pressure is 140,mmHg
